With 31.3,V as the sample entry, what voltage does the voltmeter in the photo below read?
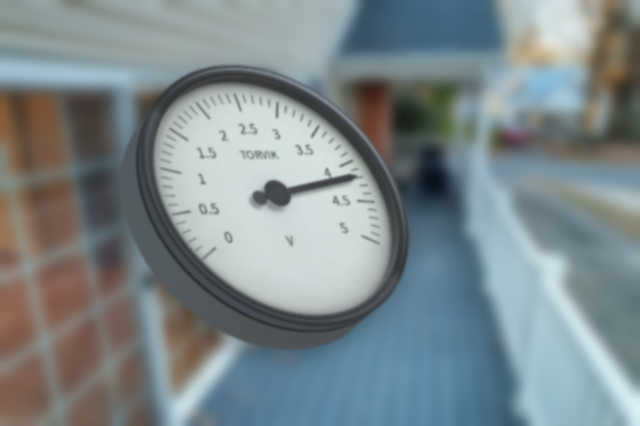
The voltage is 4.2,V
